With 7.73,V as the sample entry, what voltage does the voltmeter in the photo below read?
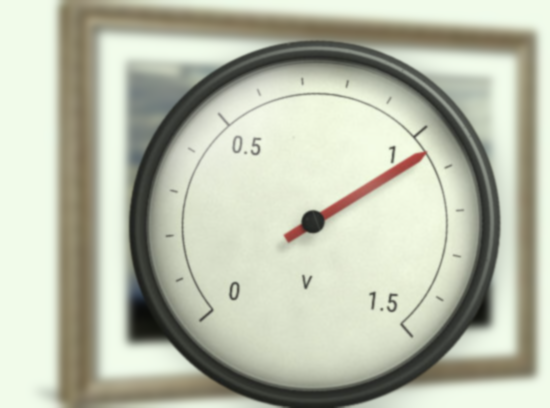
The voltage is 1.05,V
